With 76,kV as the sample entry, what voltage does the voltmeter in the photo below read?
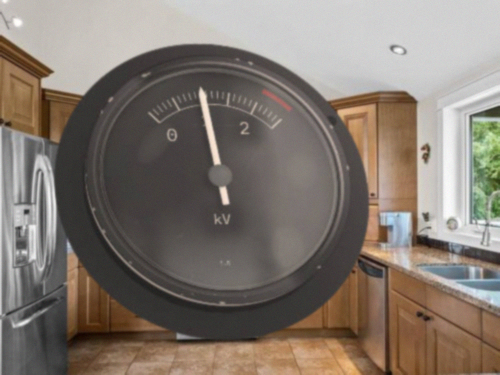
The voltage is 1,kV
